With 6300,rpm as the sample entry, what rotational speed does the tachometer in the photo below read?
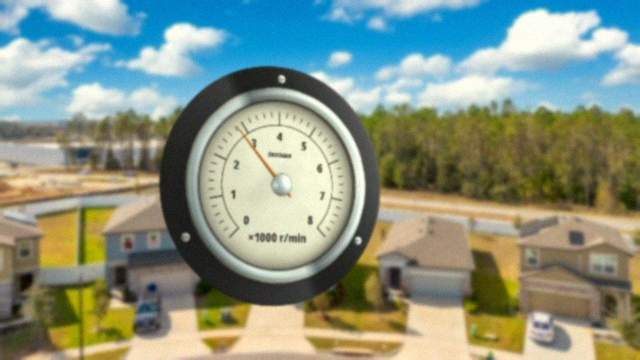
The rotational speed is 2800,rpm
